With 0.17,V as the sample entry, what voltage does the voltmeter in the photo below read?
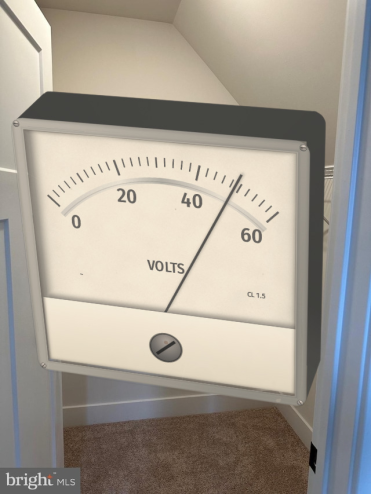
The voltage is 49,V
